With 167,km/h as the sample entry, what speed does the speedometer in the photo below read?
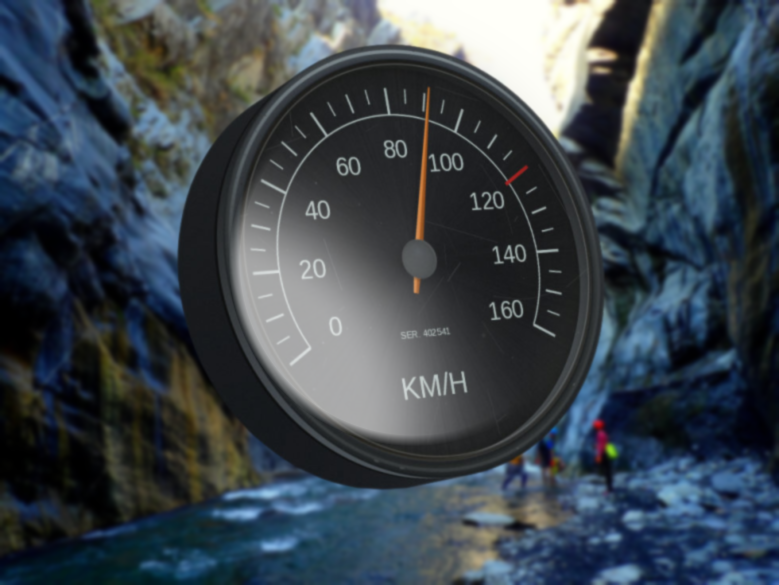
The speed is 90,km/h
